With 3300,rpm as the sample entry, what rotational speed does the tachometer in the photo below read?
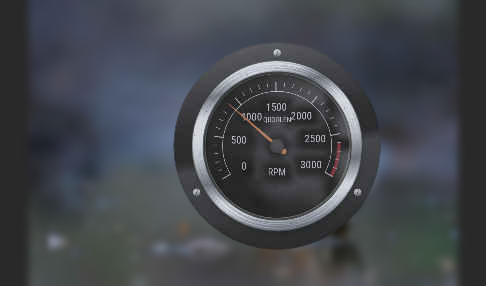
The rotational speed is 900,rpm
